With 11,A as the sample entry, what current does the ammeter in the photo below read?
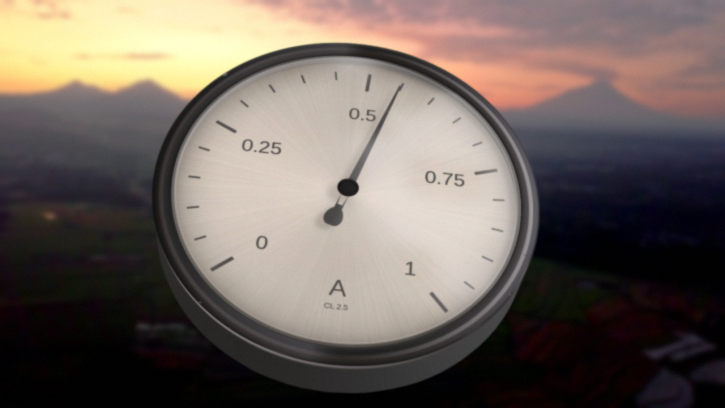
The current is 0.55,A
